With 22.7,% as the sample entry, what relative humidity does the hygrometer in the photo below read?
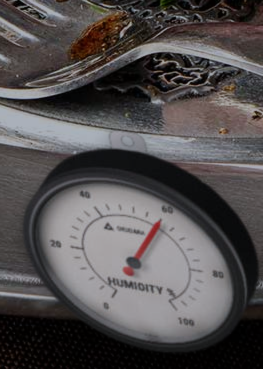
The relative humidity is 60,%
